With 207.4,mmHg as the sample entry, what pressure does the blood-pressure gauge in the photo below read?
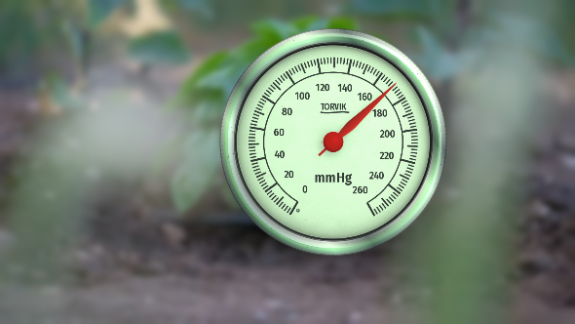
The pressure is 170,mmHg
